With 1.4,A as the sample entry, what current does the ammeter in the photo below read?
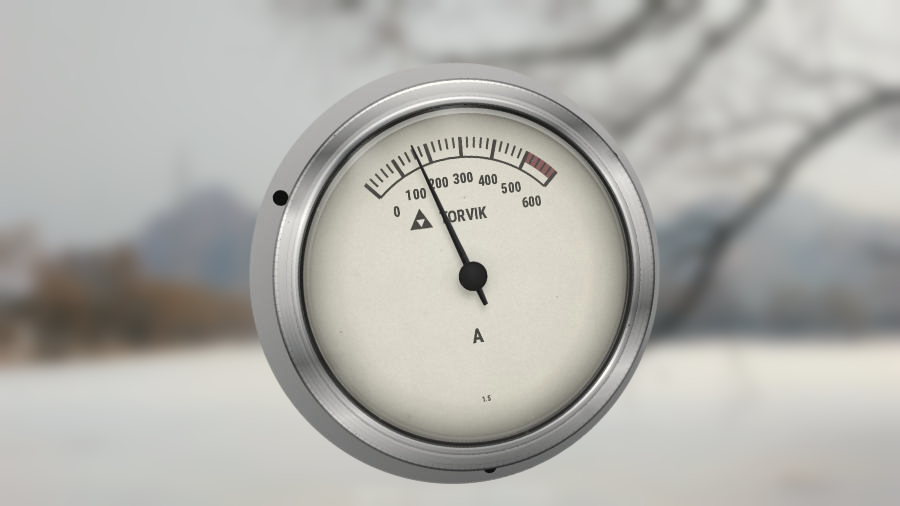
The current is 160,A
